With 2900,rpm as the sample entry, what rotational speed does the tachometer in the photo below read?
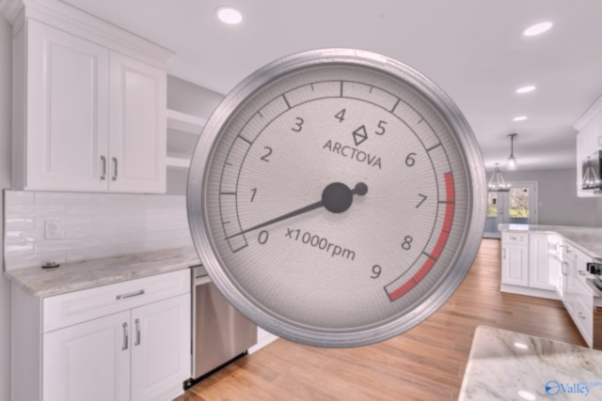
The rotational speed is 250,rpm
